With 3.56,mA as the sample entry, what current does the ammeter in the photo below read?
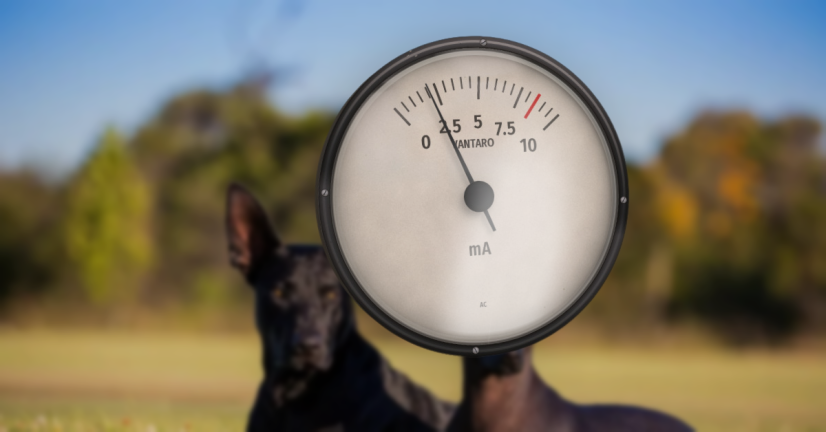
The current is 2,mA
